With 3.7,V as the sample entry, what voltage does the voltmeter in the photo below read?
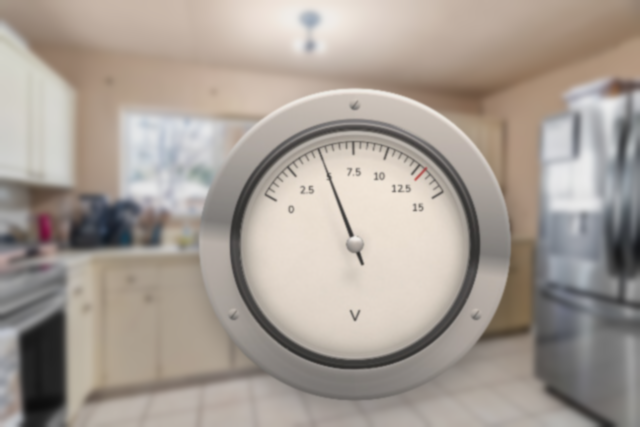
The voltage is 5,V
